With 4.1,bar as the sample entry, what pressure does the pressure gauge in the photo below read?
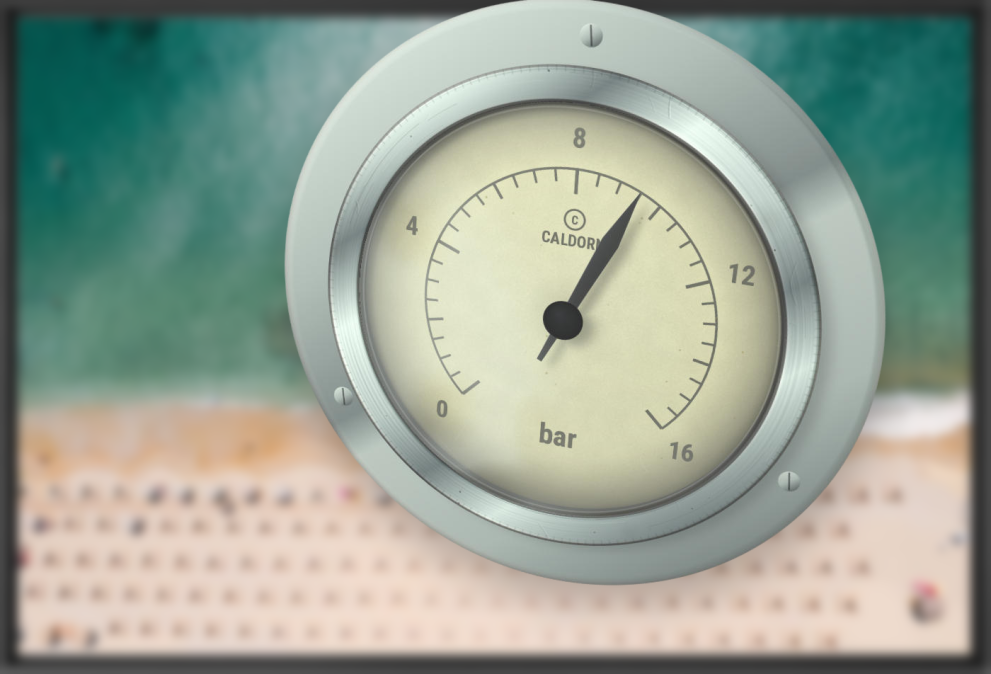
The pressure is 9.5,bar
